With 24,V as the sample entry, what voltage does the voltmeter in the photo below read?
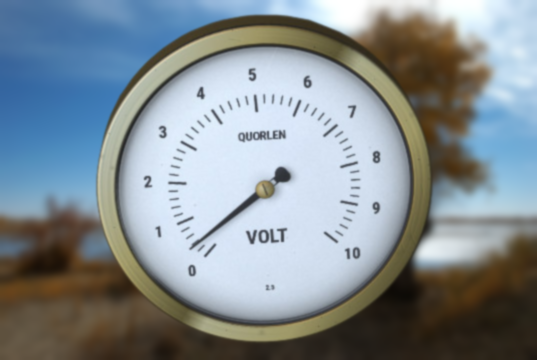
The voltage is 0.4,V
